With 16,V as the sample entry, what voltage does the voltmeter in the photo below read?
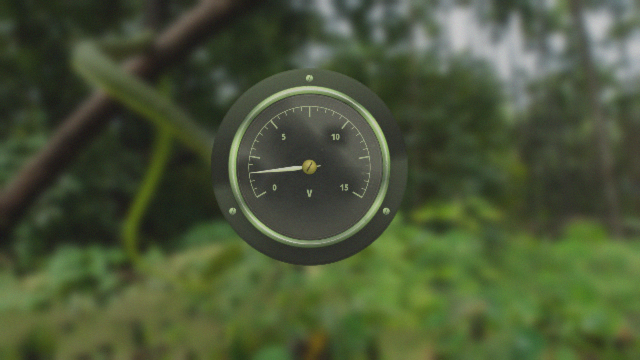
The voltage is 1.5,V
